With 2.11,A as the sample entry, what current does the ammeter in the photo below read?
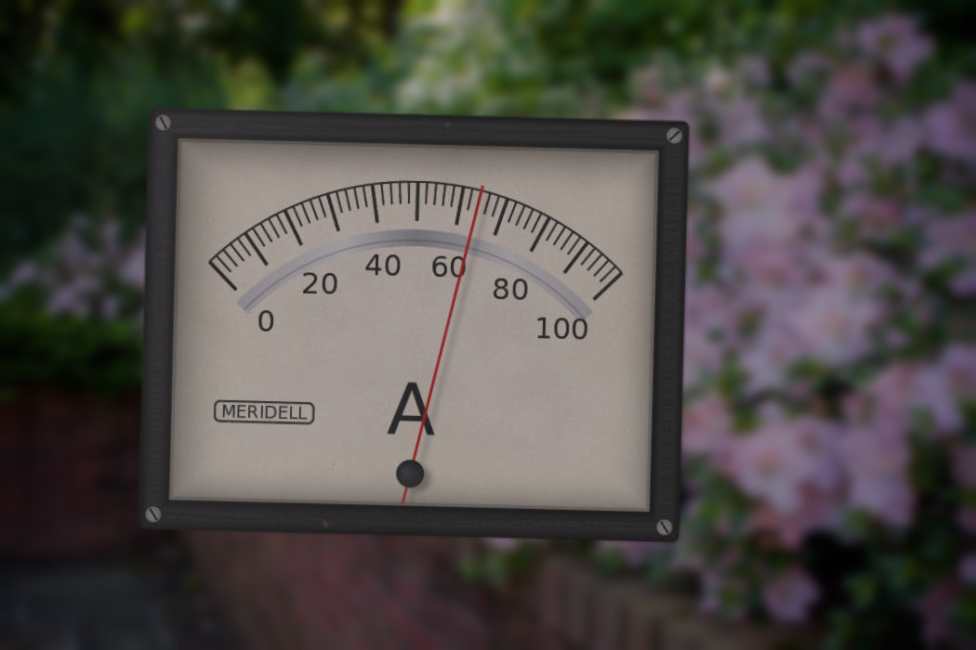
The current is 64,A
